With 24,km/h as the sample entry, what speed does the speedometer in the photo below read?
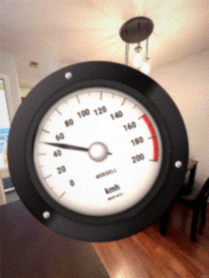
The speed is 50,km/h
